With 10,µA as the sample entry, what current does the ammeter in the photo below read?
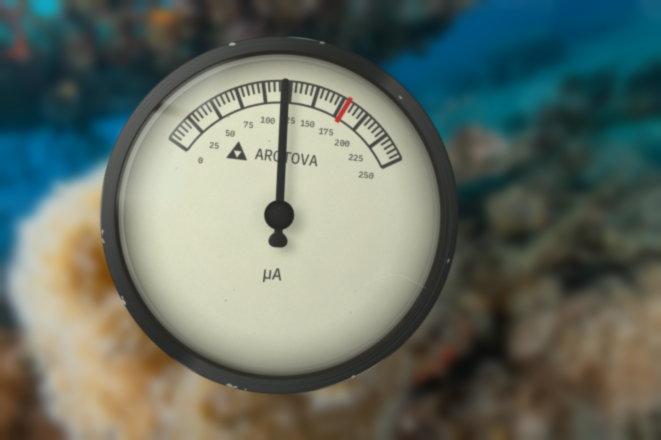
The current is 120,µA
